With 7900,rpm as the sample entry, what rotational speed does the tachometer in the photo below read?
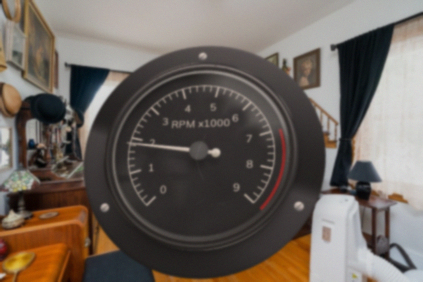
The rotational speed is 1800,rpm
